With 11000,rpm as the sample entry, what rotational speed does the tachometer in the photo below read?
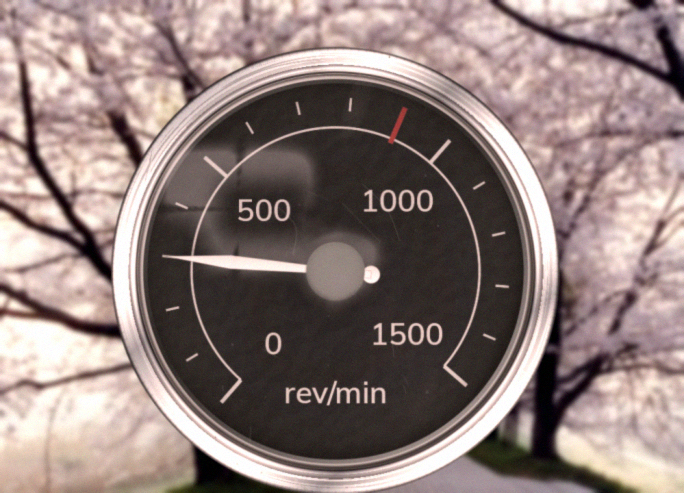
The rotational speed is 300,rpm
